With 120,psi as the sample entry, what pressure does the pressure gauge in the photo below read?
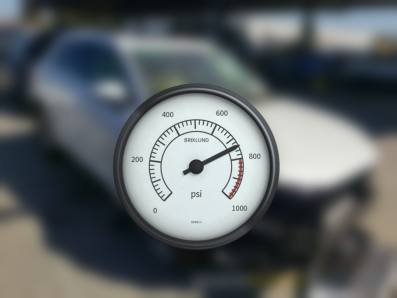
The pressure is 740,psi
